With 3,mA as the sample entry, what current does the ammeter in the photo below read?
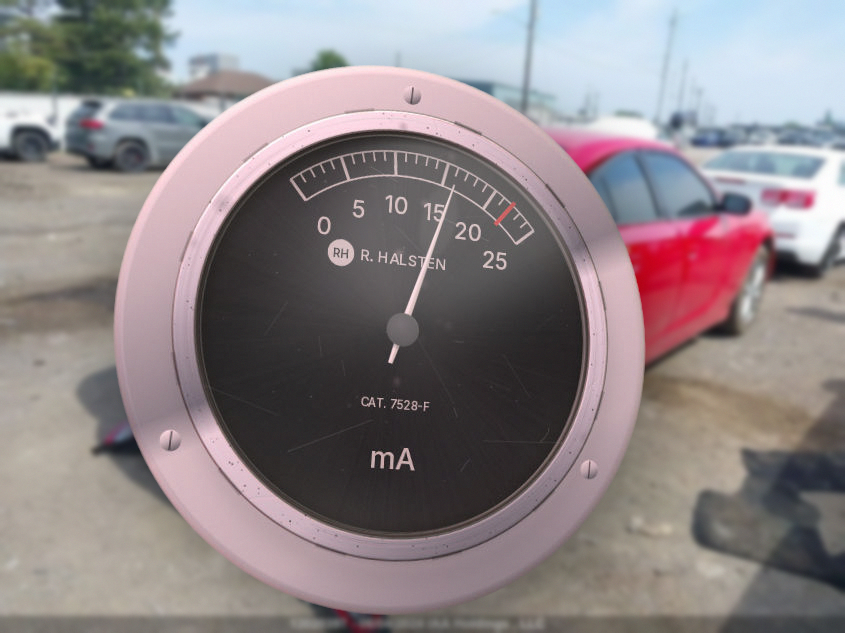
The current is 16,mA
